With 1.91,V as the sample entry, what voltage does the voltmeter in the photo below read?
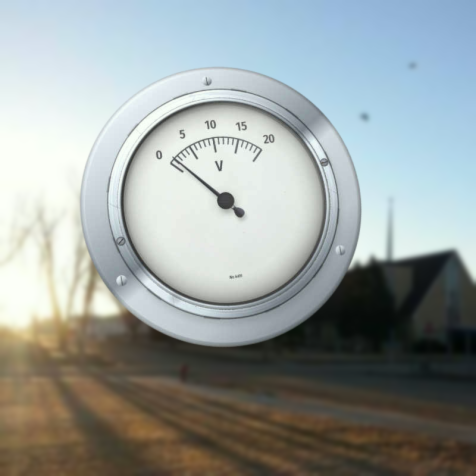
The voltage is 1,V
